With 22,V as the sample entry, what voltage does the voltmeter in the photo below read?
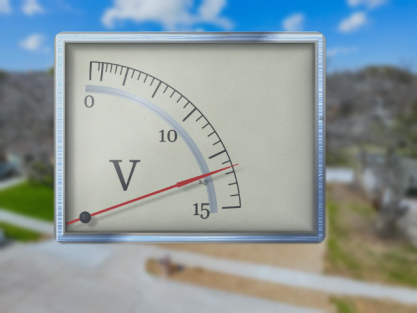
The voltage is 13.25,V
